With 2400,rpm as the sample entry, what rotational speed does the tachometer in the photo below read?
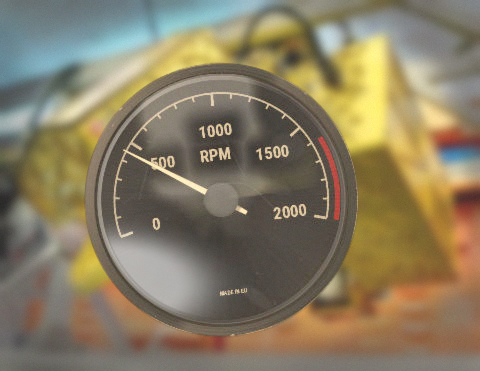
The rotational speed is 450,rpm
